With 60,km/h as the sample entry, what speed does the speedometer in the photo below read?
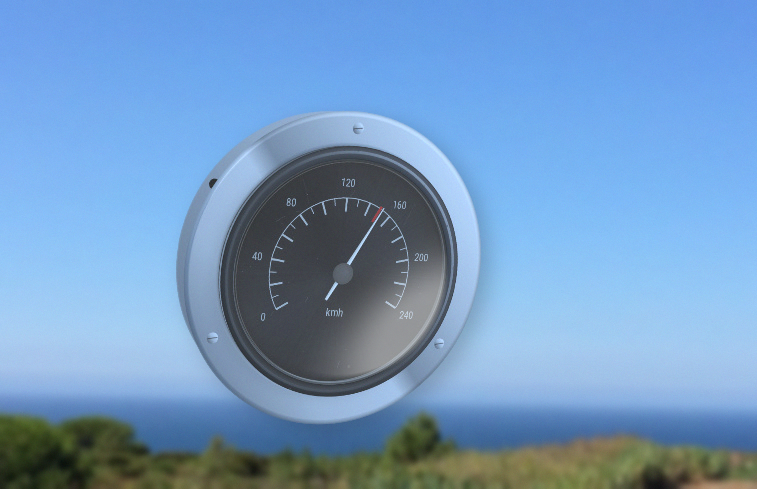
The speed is 150,km/h
